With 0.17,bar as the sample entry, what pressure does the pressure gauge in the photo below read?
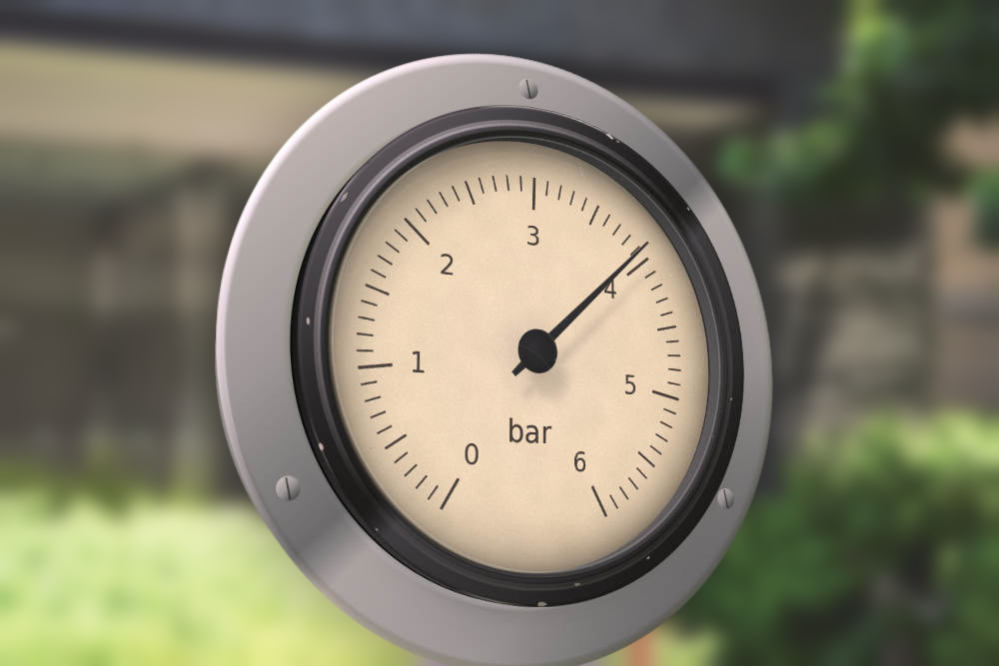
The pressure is 3.9,bar
